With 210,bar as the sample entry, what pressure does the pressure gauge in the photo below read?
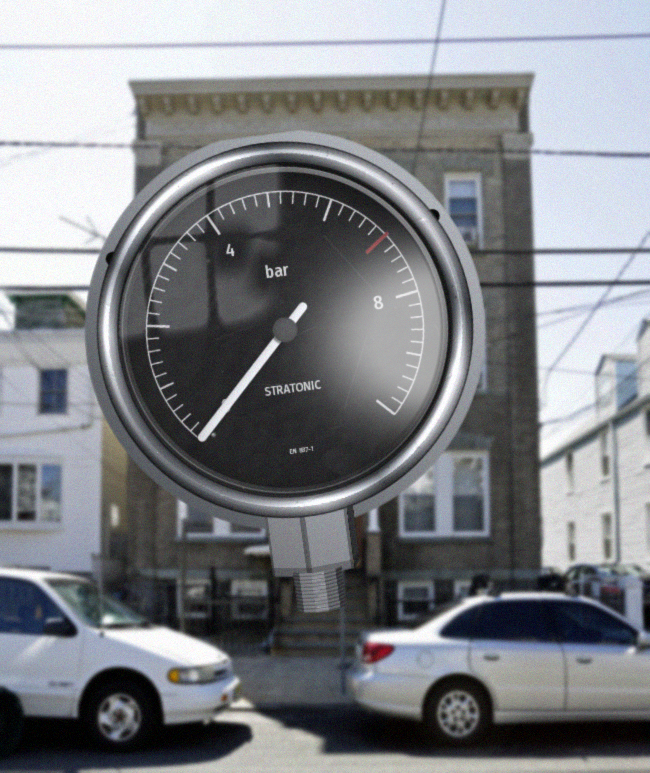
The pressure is 0,bar
